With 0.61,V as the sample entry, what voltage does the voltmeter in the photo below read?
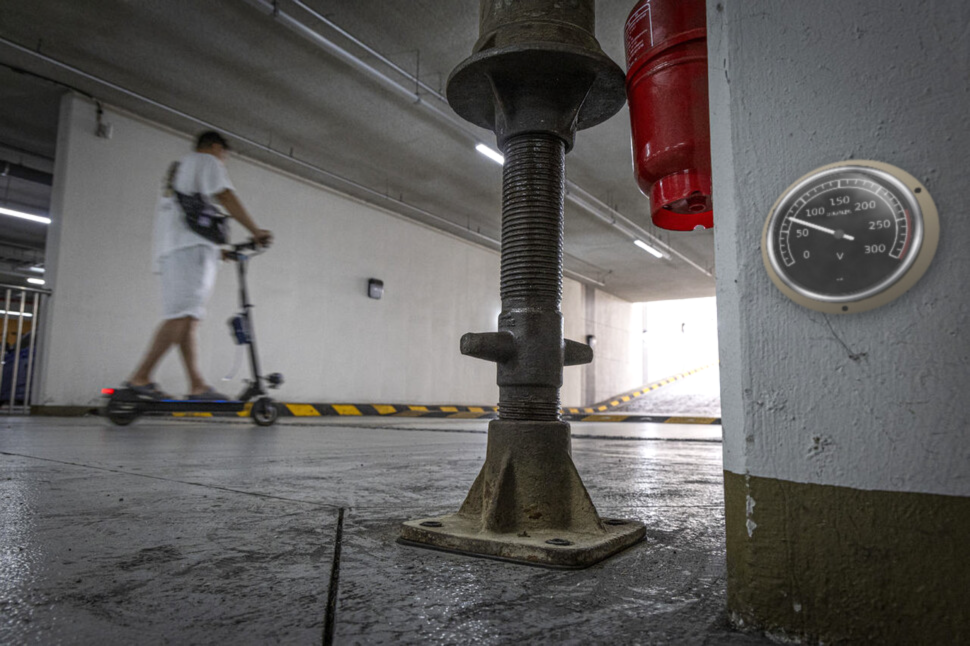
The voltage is 70,V
